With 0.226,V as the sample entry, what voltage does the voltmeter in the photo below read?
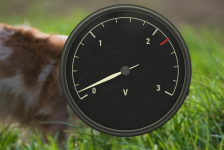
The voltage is 0.1,V
